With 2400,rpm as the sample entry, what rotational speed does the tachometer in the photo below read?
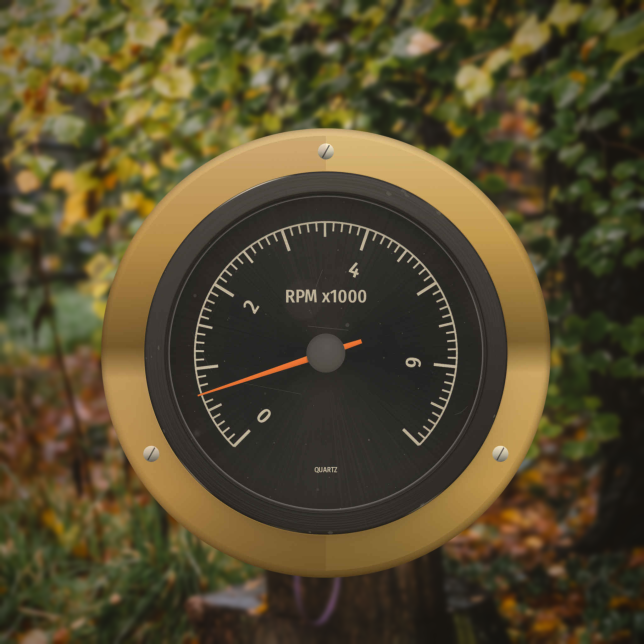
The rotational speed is 700,rpm
